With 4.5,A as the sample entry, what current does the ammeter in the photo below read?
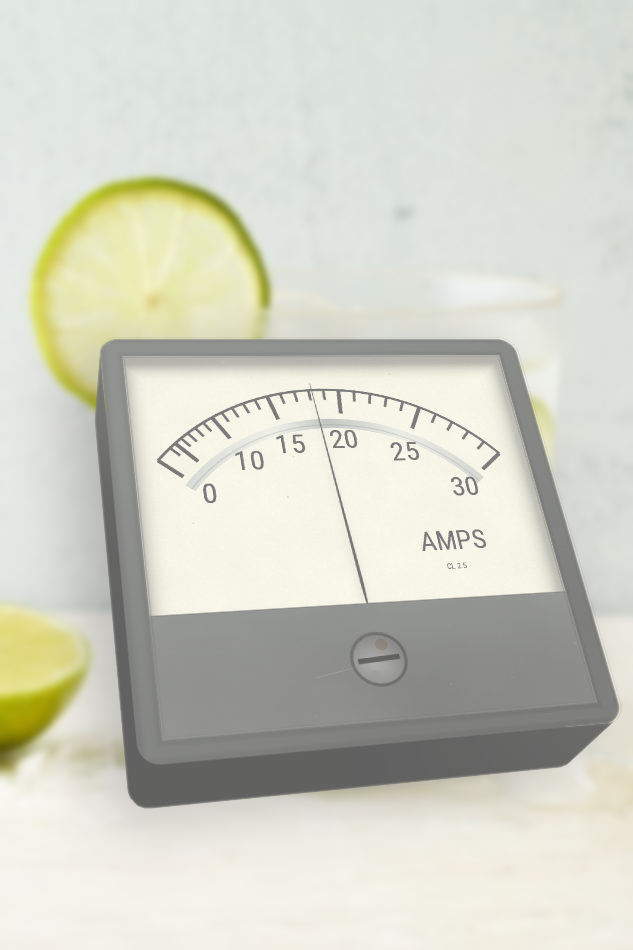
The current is 18,A
